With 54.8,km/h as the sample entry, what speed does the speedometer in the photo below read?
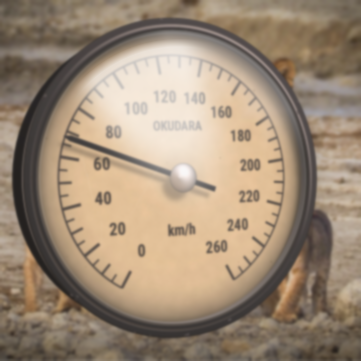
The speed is 67.5,km/h
